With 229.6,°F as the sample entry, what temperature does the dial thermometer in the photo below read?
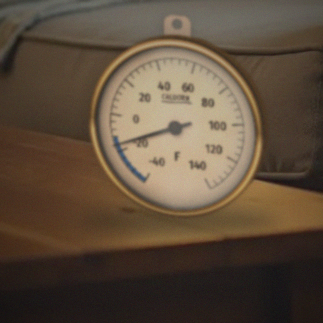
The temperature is -16,°F
